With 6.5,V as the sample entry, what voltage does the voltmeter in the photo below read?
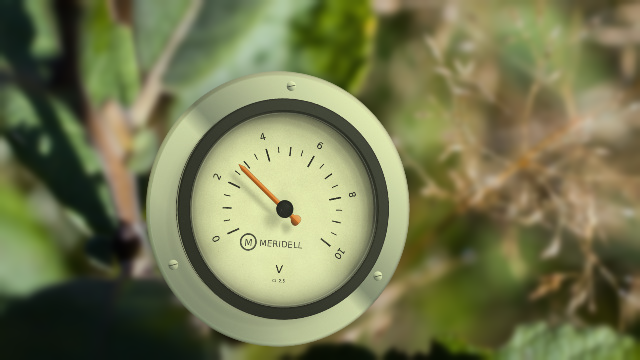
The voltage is 2.75,V
